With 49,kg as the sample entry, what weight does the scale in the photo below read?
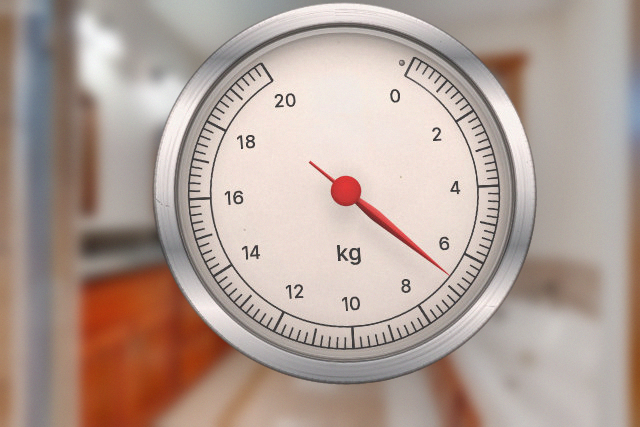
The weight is 6.8,kg
